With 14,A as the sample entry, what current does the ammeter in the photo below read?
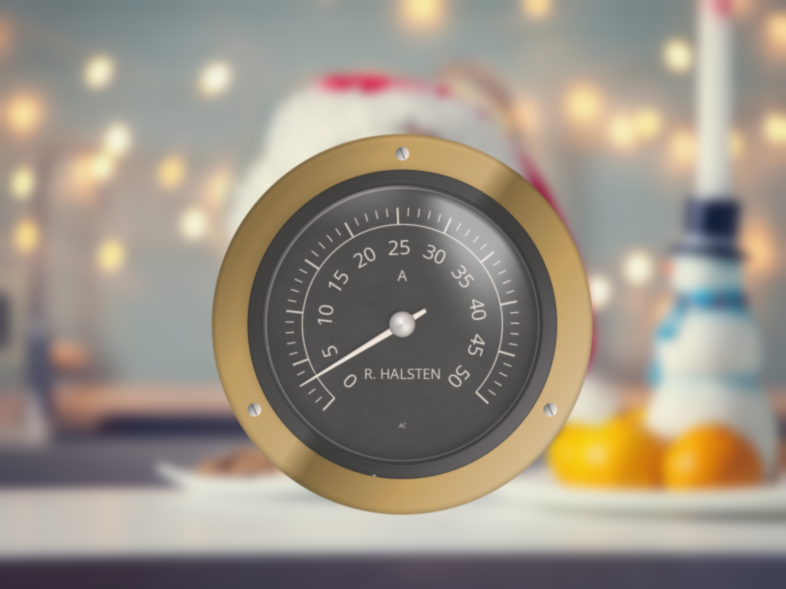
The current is 3,A
